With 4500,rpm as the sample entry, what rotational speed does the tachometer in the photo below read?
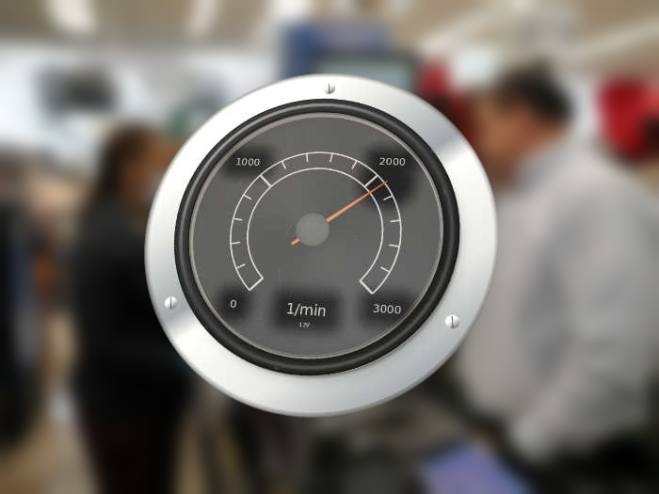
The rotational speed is 2100,rpm
